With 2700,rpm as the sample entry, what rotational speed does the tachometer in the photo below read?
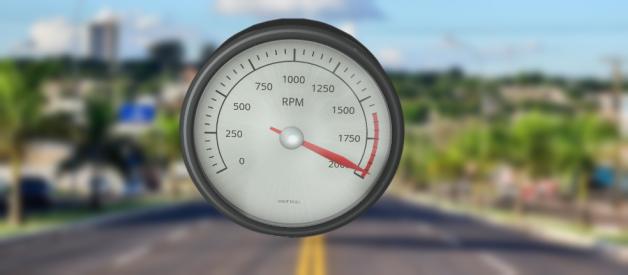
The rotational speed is 1950,rpm
